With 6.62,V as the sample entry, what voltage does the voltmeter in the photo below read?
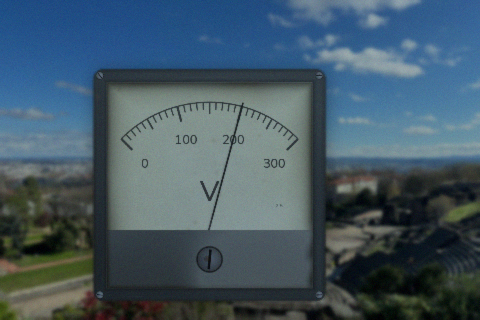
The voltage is 200,V
